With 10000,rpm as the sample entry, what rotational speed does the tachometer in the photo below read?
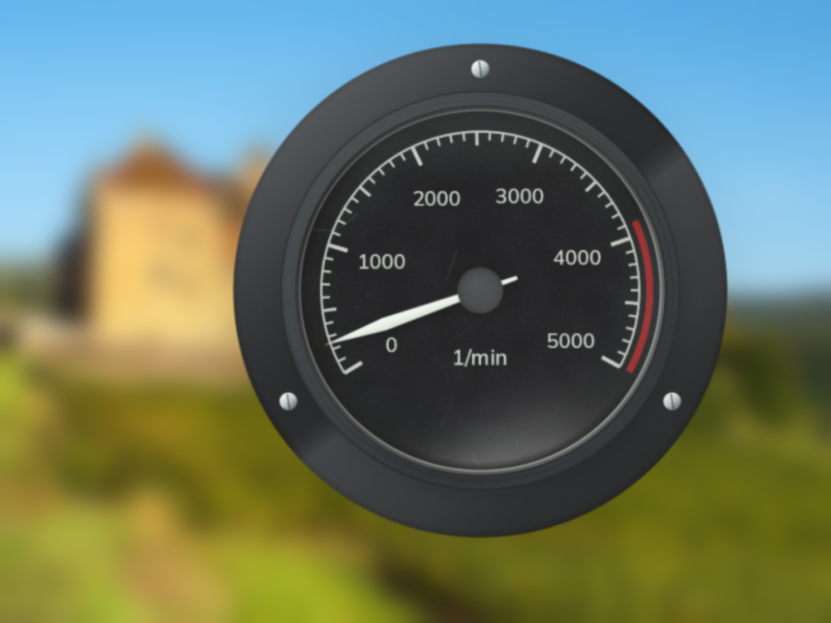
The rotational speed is 250,rpm
